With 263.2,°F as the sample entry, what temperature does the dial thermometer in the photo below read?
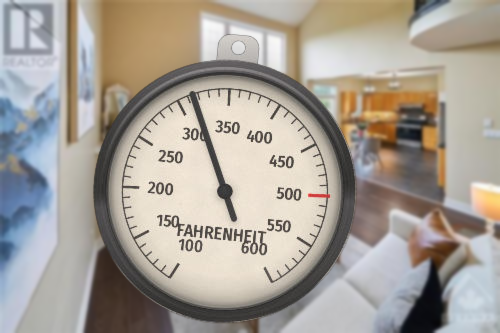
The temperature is 315,°F
